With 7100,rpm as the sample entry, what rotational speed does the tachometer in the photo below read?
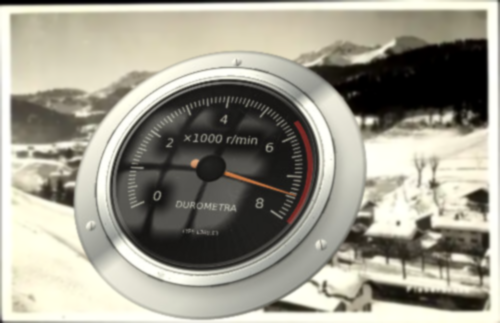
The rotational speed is 7500,rpm
